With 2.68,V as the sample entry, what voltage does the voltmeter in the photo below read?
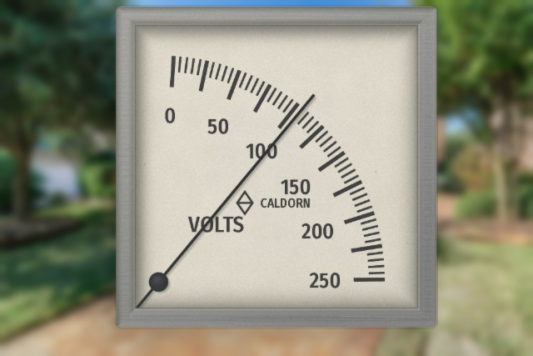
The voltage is 105,V
